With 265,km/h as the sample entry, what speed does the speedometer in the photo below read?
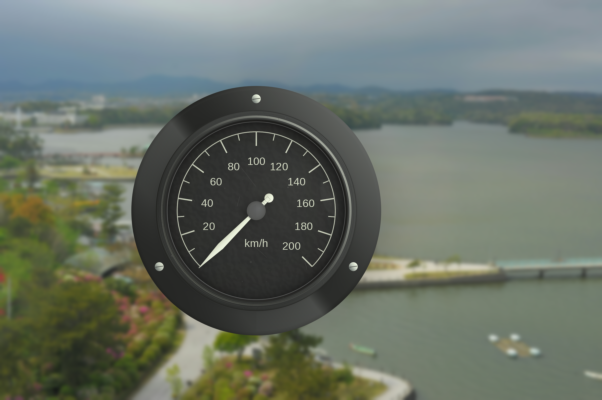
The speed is 0,km/h
